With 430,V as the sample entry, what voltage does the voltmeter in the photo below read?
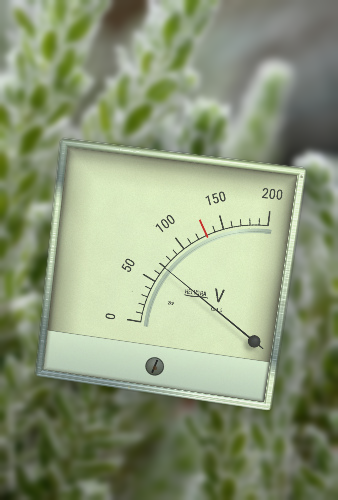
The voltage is 70,V
